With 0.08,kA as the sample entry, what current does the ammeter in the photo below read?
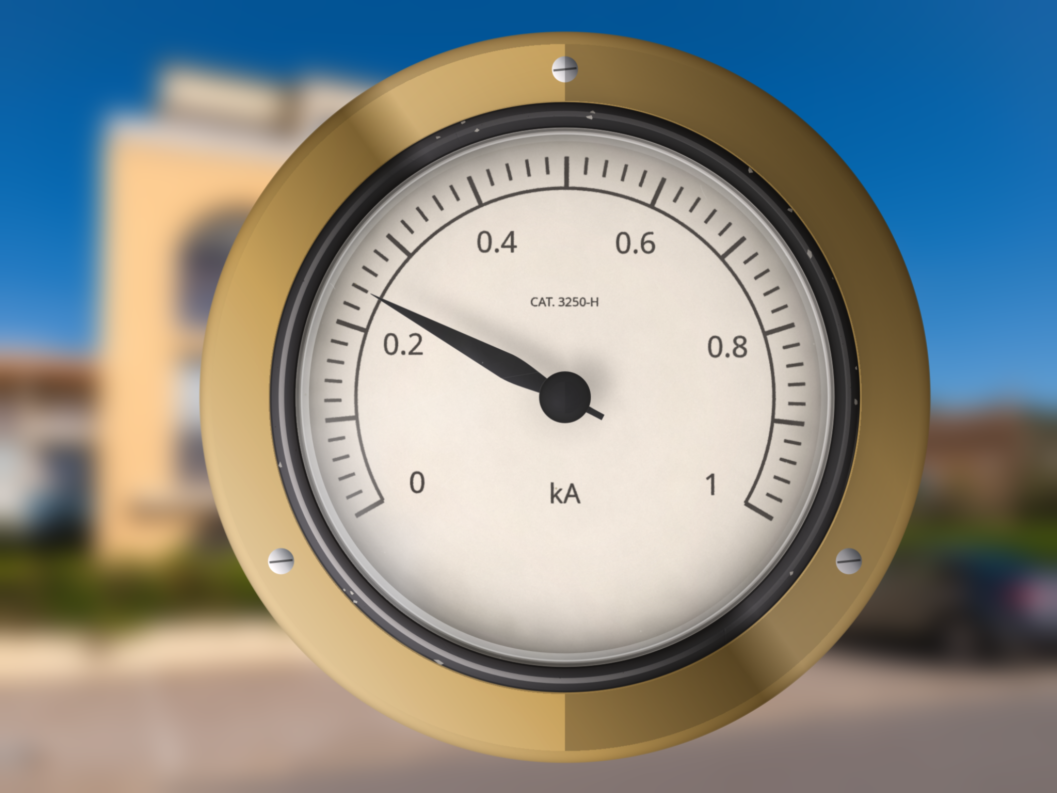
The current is 0.24,kA
